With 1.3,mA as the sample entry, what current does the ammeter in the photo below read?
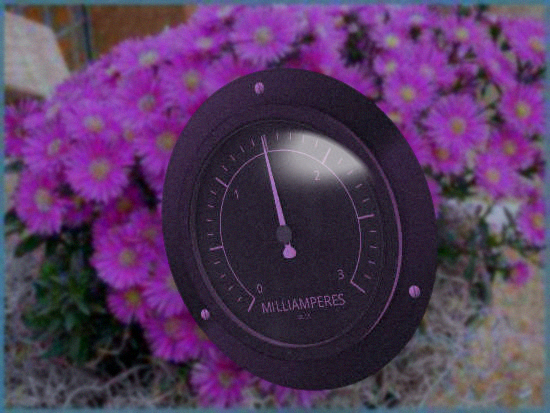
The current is 1.5,mA
